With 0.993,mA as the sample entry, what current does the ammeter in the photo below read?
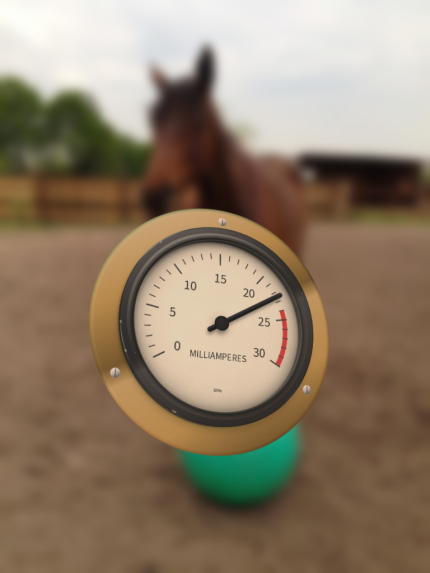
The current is 22.5,mA
